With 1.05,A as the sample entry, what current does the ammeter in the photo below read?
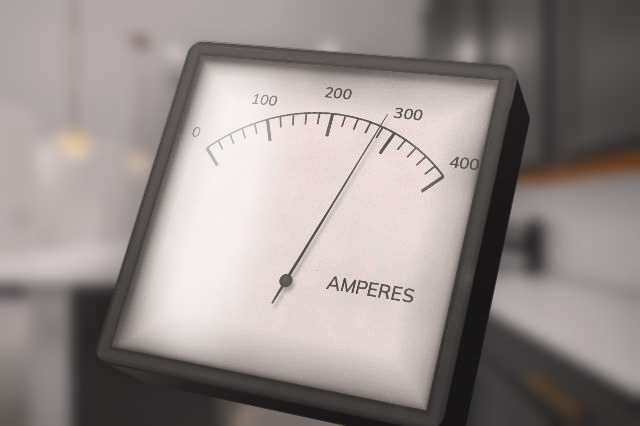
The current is 280,A
